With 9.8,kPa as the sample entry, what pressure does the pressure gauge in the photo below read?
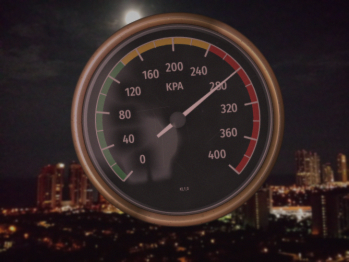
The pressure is 280,kPa
